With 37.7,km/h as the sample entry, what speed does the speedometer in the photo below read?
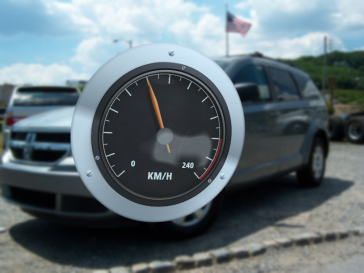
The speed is 100,km/h
